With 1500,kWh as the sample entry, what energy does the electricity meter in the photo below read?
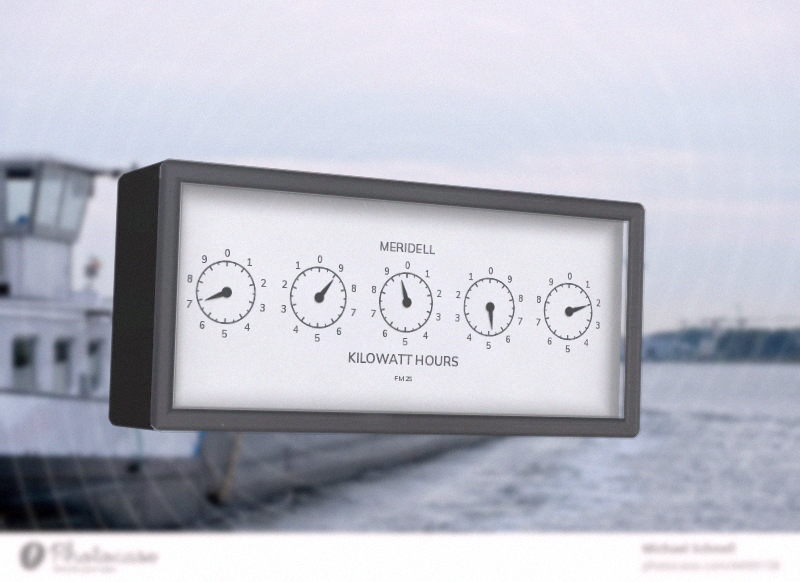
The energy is 68952,kWh
